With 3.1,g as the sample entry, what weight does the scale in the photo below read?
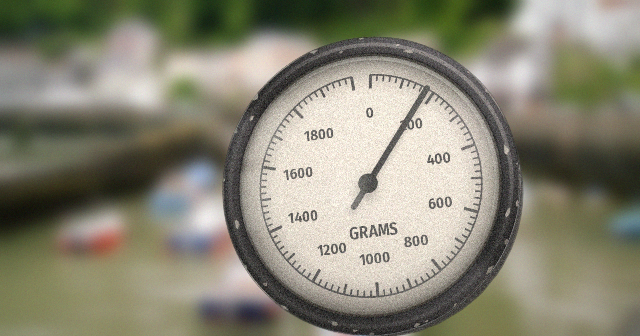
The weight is 180,g
